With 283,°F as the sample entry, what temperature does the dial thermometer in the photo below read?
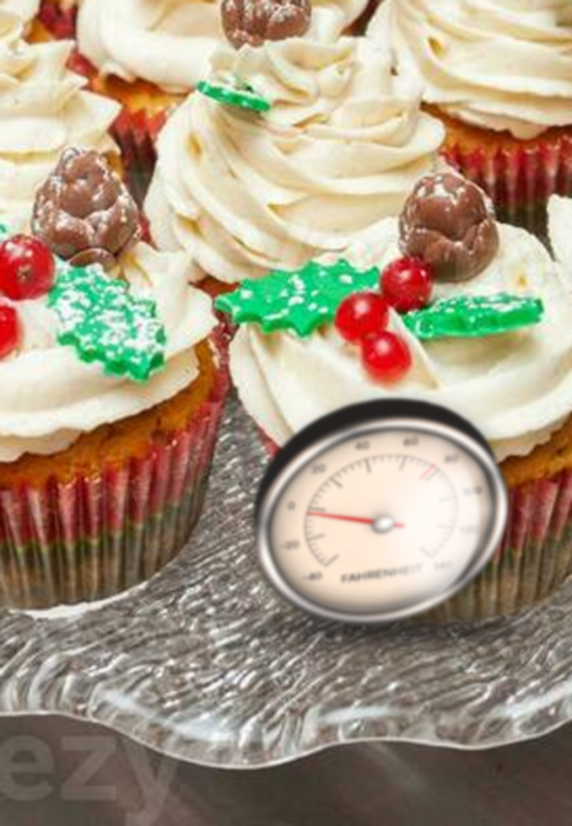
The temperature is 0,°F
